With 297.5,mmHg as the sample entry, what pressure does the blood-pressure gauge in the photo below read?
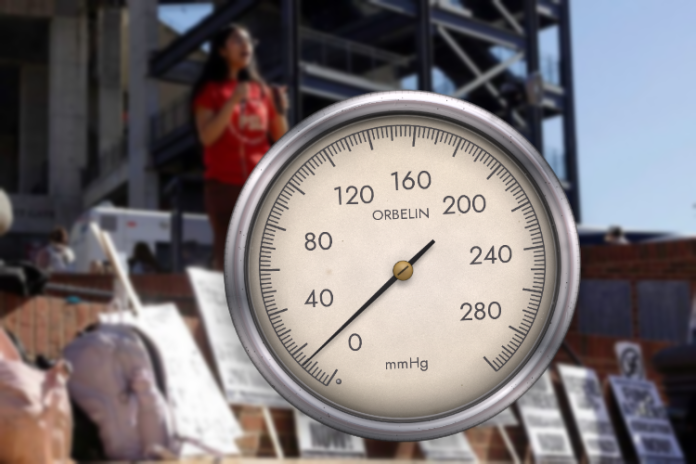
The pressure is 14,mmHg
